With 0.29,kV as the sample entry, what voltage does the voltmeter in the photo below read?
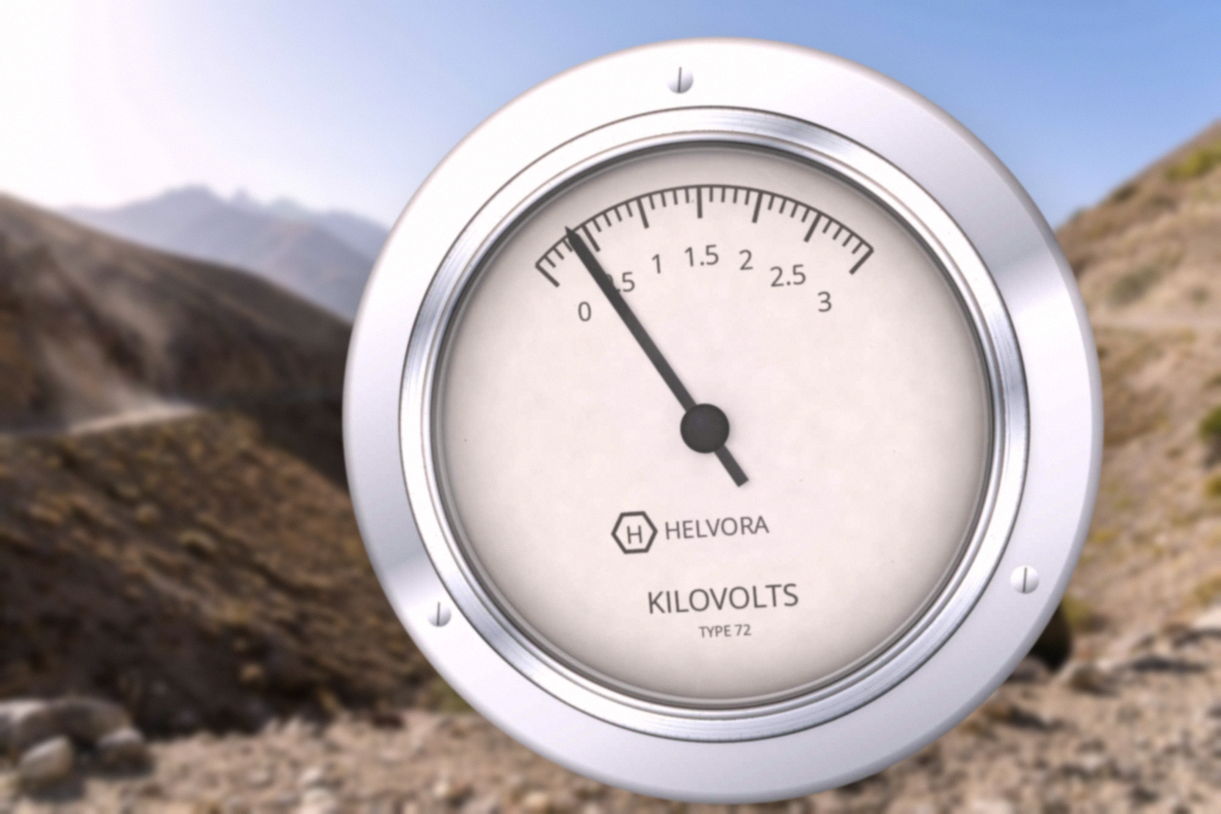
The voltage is 0.4,kV
